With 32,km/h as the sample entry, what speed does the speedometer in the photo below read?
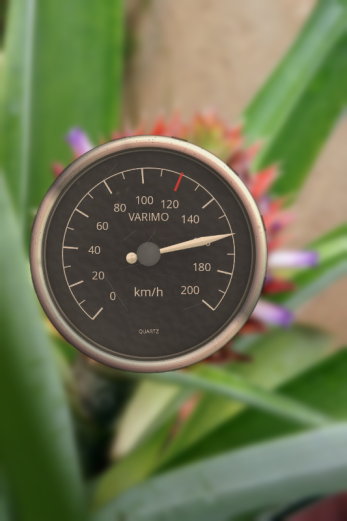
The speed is 160,km/h
